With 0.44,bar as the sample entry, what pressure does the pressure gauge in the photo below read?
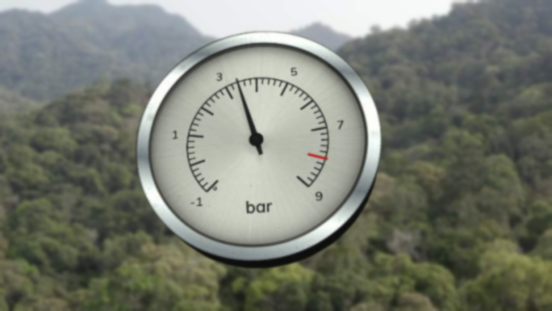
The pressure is 3.4,bar
